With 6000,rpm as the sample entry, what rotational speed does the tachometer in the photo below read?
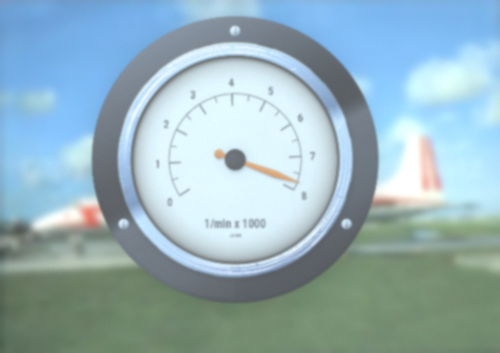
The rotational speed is 7750,rpm
